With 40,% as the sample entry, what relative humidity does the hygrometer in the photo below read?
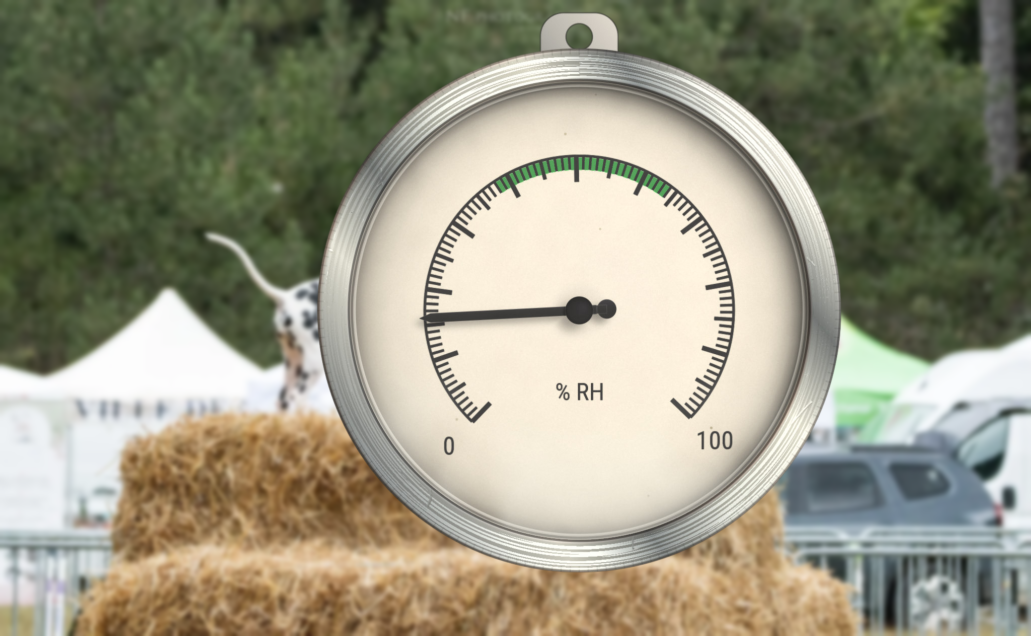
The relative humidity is 16,%
